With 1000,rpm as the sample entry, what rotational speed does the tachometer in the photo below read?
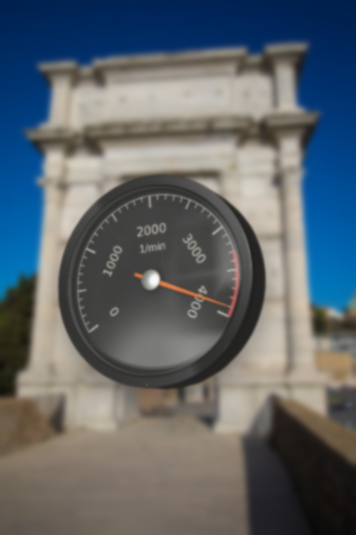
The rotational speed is 3900,rpm
